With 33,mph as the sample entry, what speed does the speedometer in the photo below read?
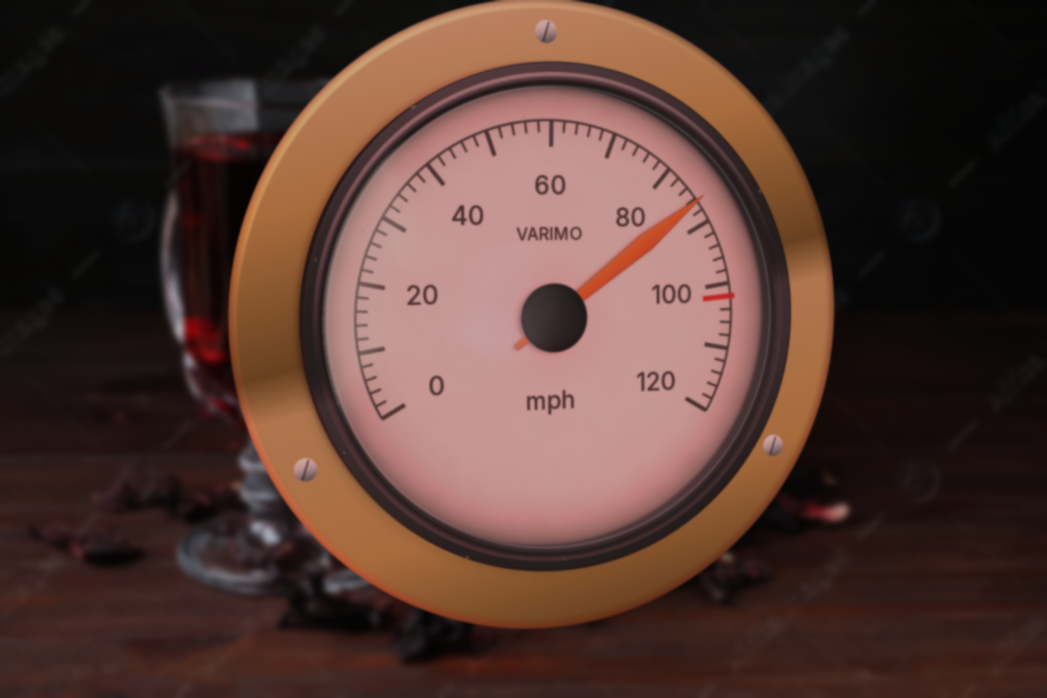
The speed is 86,mph
